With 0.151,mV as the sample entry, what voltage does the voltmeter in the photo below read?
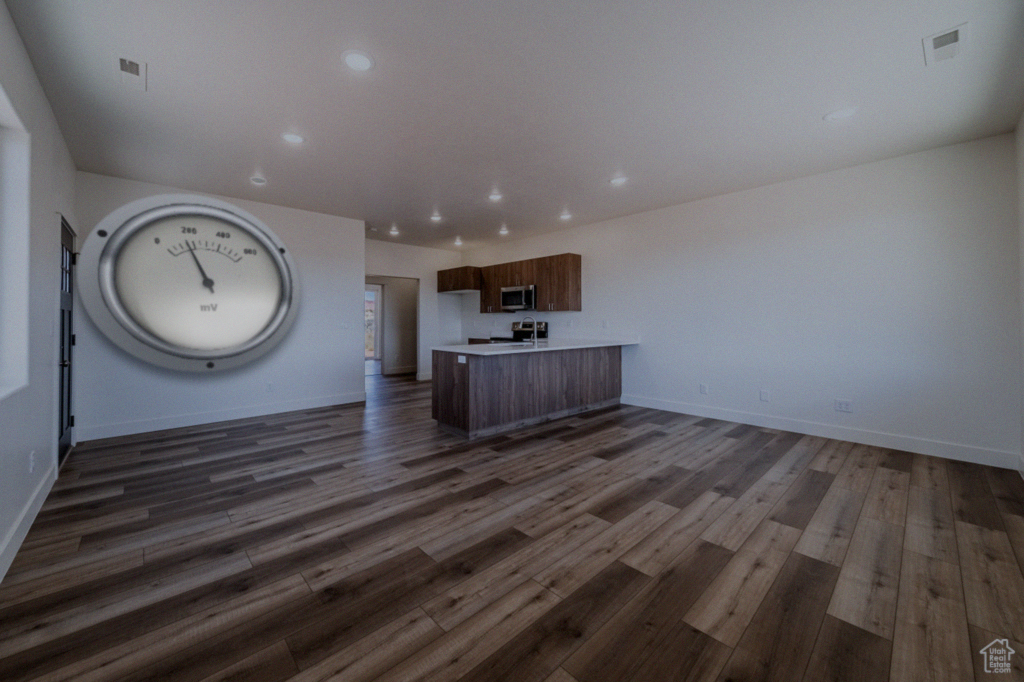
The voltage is 150,mV
